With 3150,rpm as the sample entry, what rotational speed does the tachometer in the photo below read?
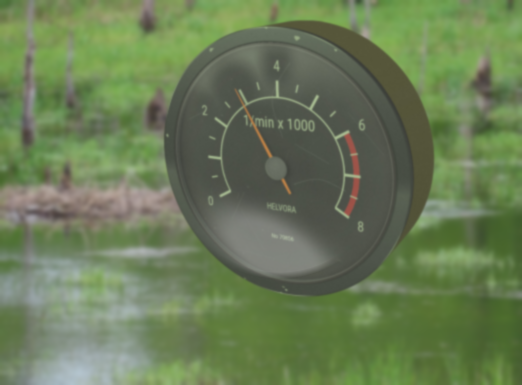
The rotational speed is 3000,rpm
